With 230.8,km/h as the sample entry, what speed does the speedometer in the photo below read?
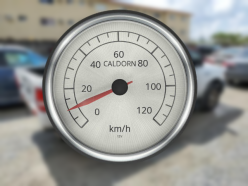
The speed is 10,km/h
